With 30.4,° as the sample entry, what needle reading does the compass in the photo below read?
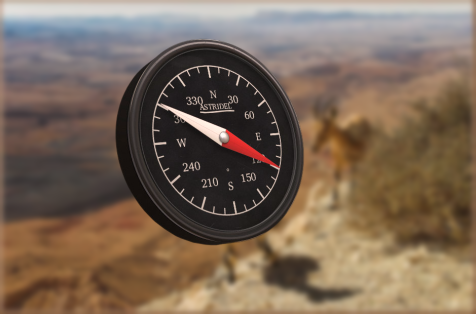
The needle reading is 120,°
